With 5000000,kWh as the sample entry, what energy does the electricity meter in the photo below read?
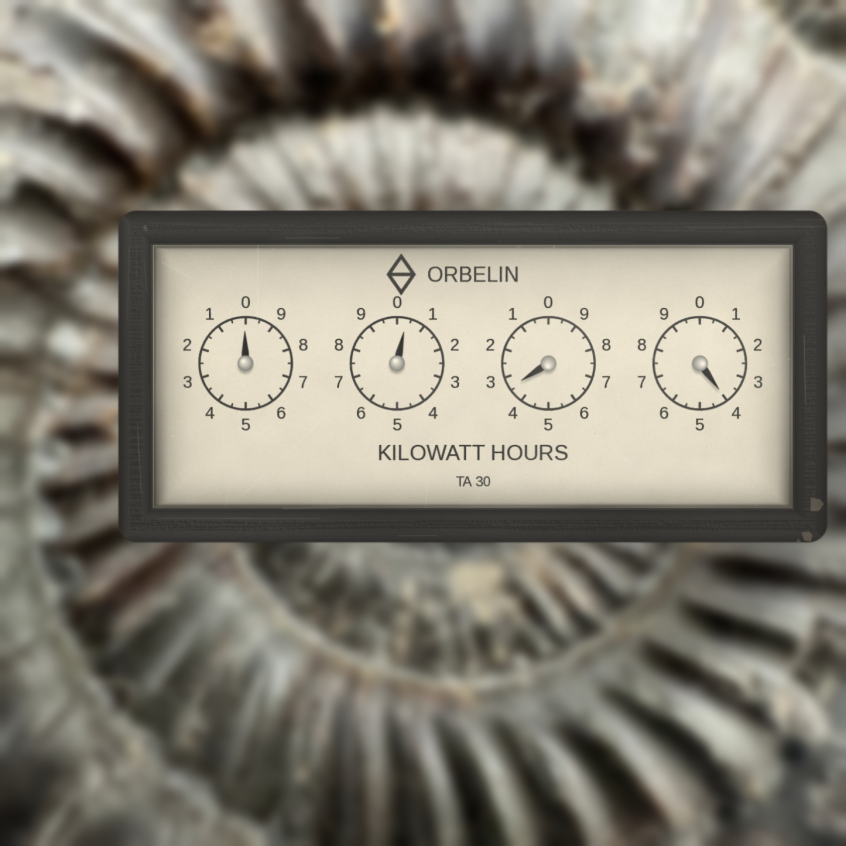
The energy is 34,kWh
